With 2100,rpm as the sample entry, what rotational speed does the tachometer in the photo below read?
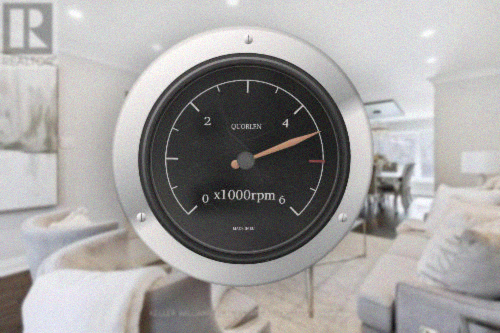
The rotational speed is 4500,rpm
